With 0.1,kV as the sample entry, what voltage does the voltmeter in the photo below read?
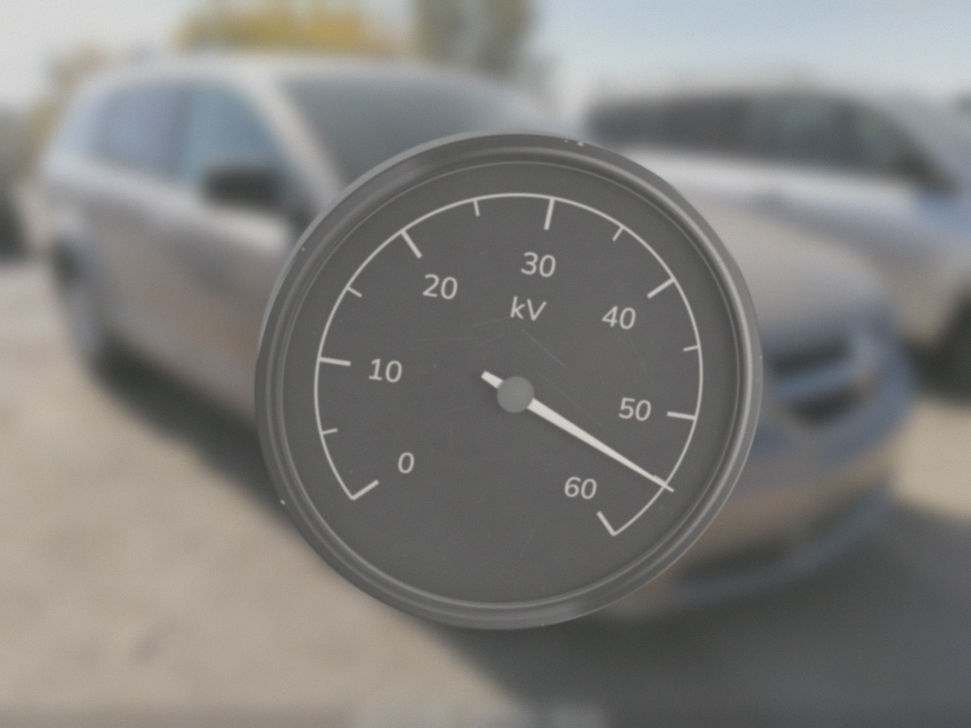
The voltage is 55,kV
